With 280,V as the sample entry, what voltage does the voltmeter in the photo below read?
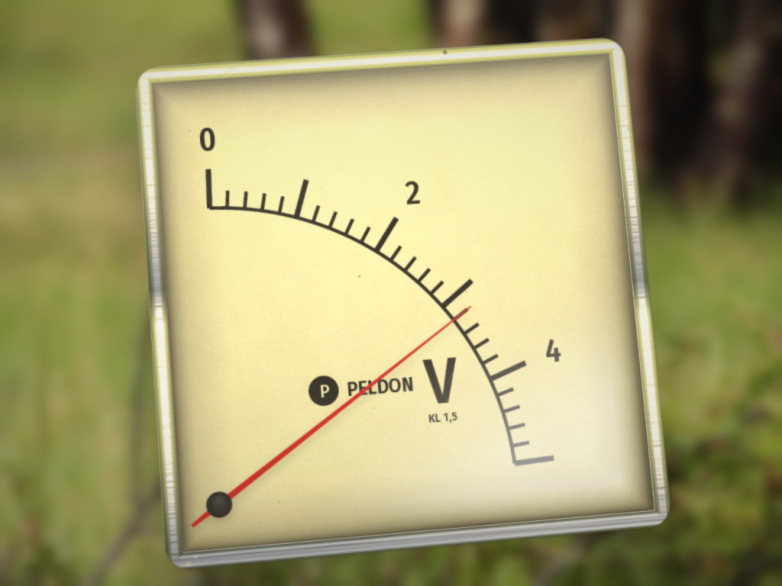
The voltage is 3.2,V
